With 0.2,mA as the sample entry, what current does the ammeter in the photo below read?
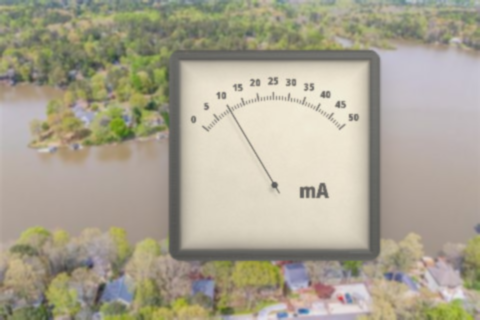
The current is 10,mA
